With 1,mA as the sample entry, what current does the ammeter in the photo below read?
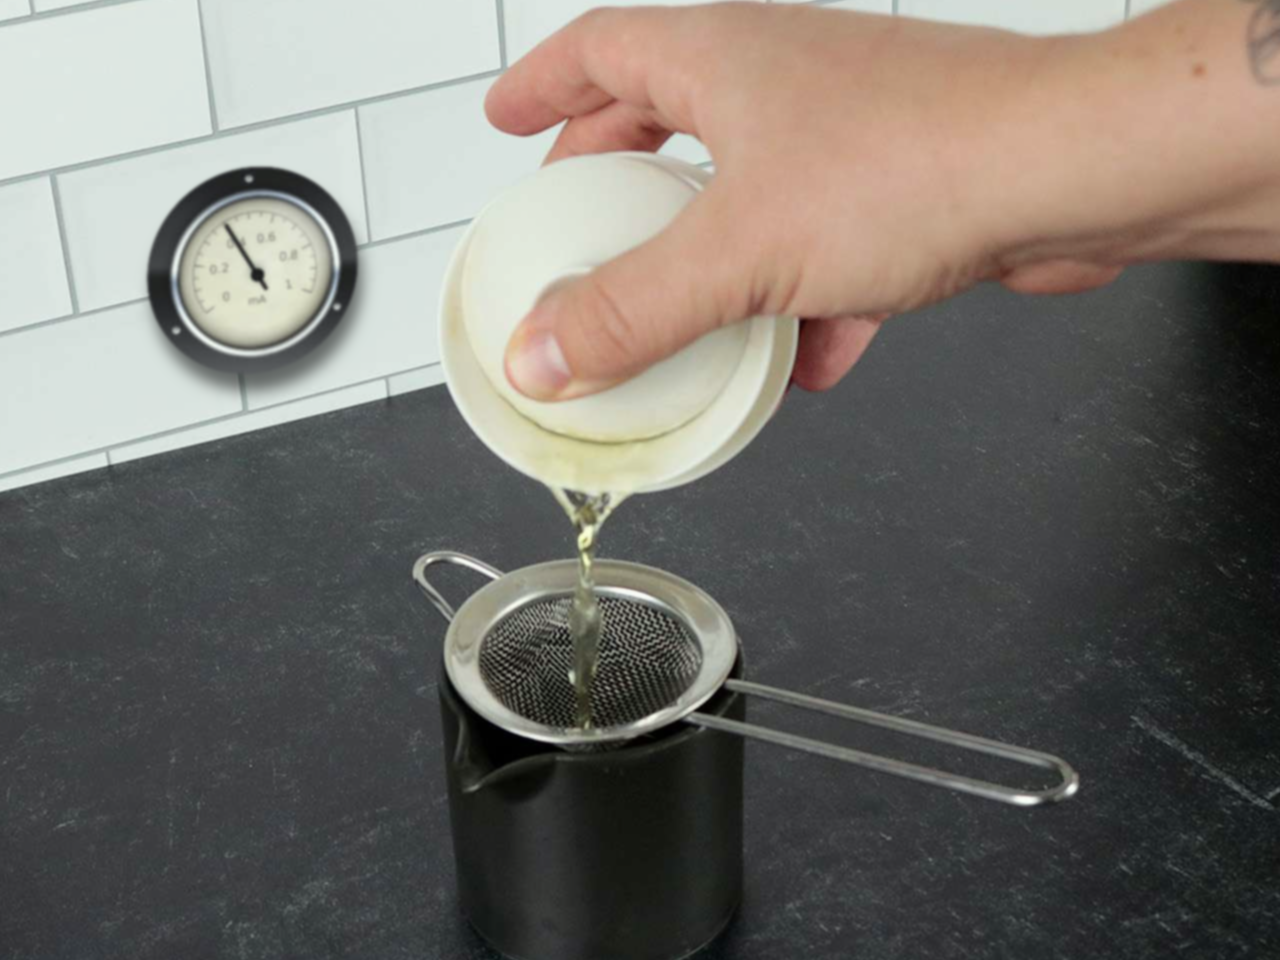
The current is 0.4,mA
